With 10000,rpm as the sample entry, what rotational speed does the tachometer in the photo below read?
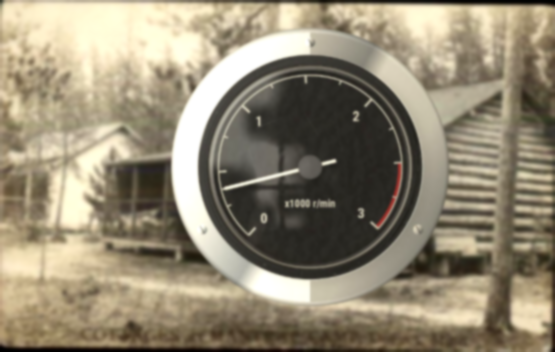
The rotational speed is 375,rpm
